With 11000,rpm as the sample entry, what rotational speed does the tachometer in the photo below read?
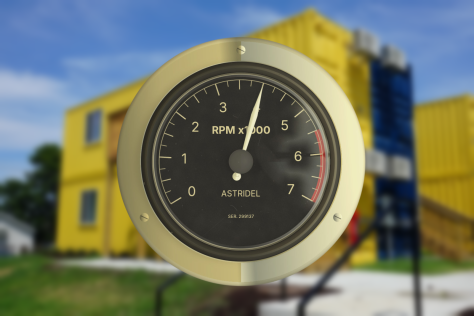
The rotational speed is 4000,rpm
